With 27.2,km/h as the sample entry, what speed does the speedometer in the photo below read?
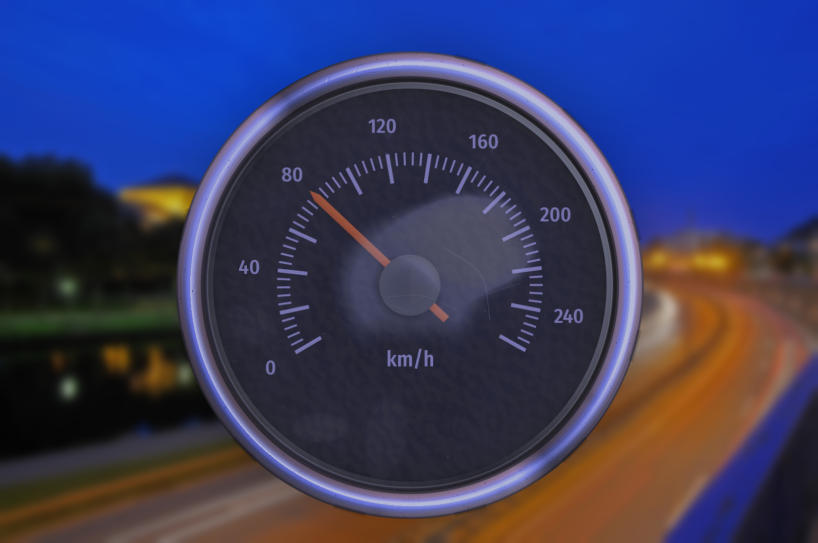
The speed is 80,km/h
